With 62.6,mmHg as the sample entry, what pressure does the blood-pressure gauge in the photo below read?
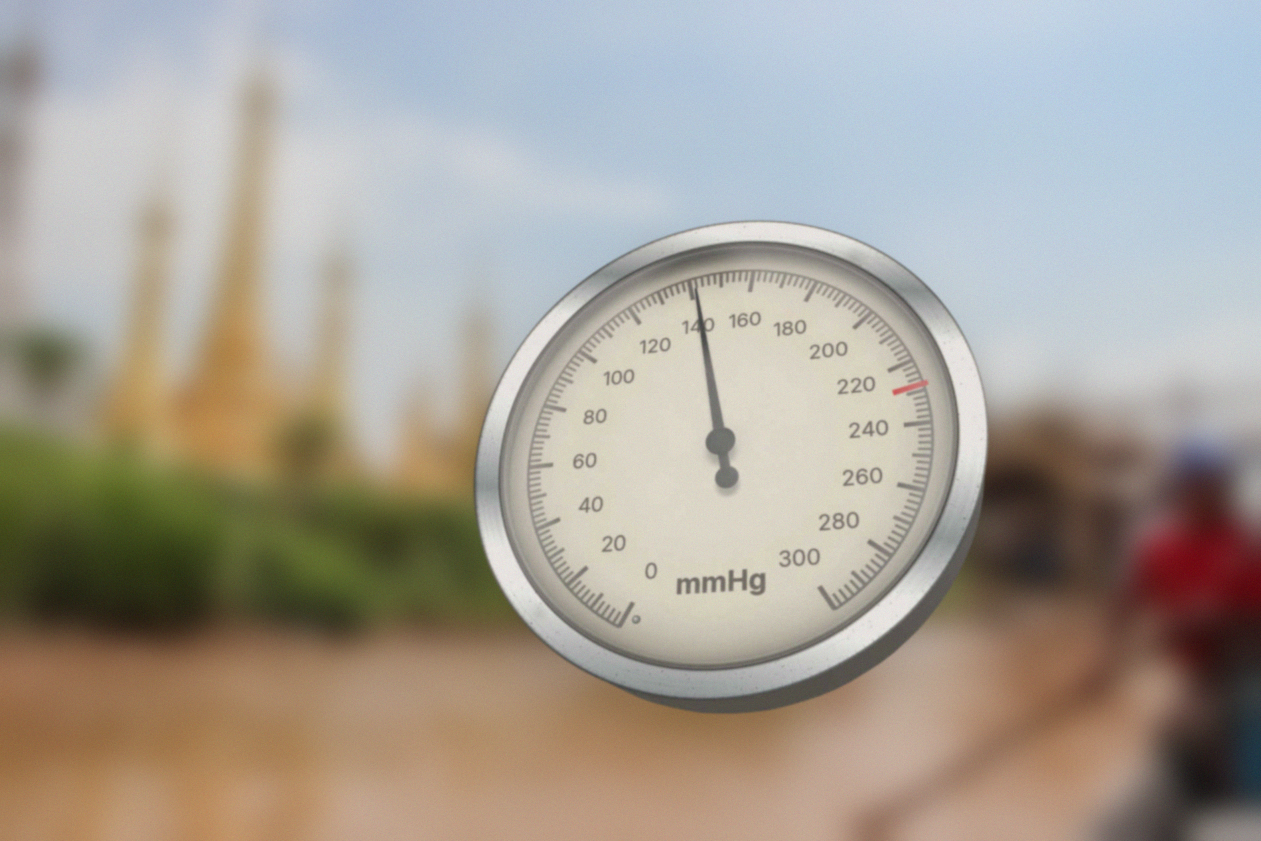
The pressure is 142,mmHg
